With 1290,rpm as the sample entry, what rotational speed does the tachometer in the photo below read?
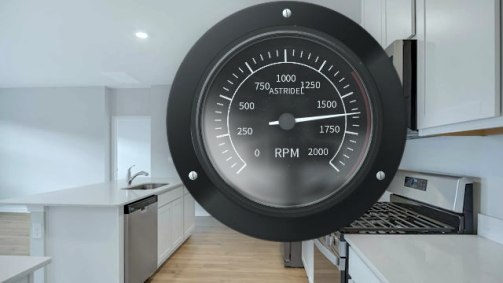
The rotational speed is 1625,rpm
